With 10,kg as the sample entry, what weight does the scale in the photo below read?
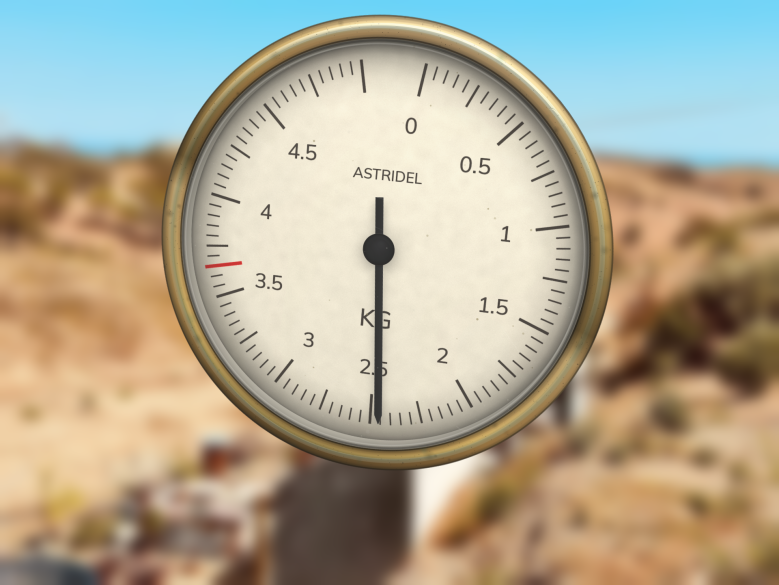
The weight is 2.45,kg
